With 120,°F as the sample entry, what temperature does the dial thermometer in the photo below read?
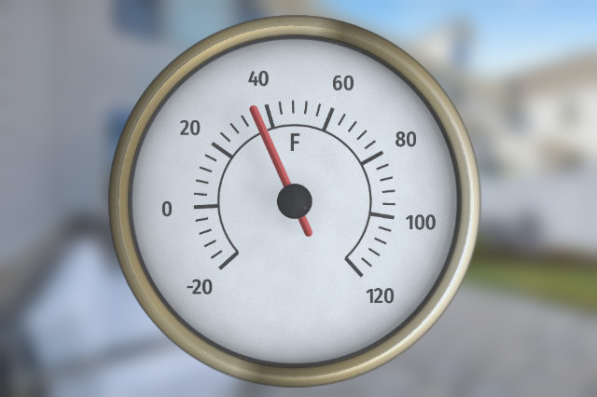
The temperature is 36,°F
